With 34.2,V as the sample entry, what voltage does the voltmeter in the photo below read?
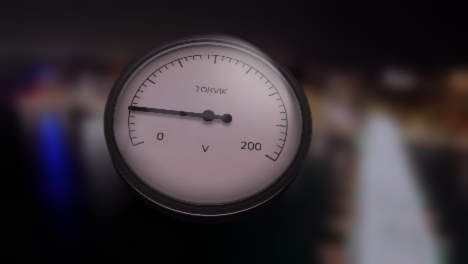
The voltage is 25,V
